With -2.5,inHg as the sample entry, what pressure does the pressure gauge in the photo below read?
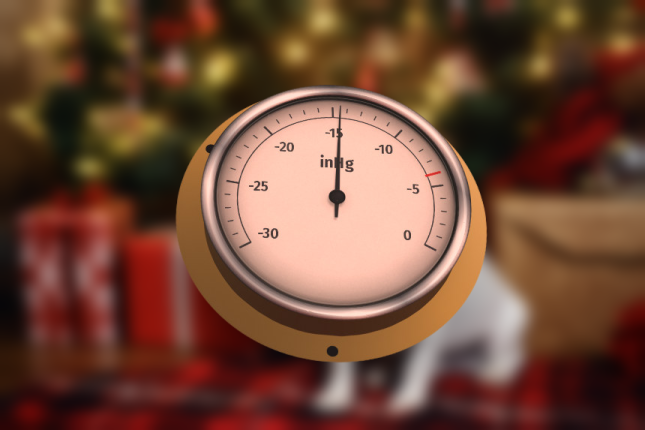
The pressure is -14.5,inHg
